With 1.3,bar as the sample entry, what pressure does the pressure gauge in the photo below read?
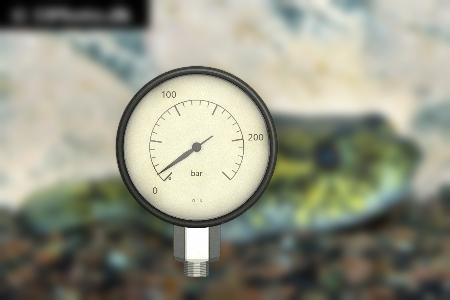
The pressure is 10,bar
